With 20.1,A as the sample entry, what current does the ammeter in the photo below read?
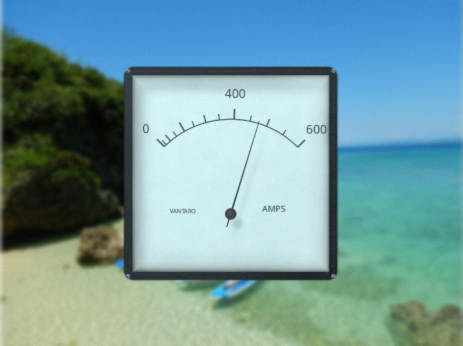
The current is 475,A
